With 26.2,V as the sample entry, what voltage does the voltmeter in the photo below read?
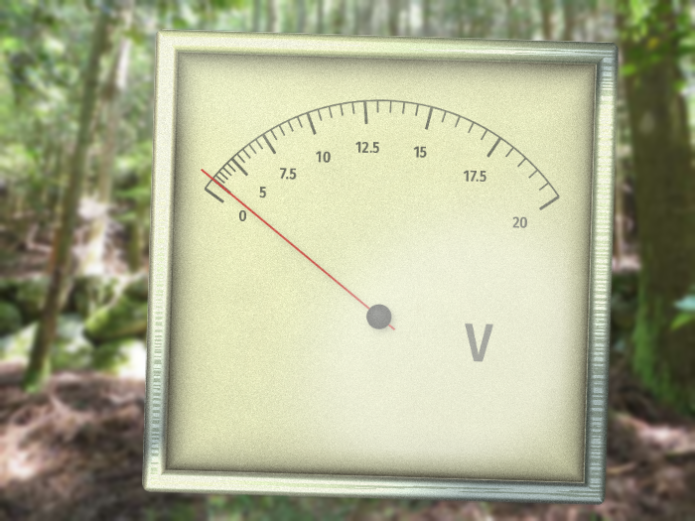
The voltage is 2.5,V
